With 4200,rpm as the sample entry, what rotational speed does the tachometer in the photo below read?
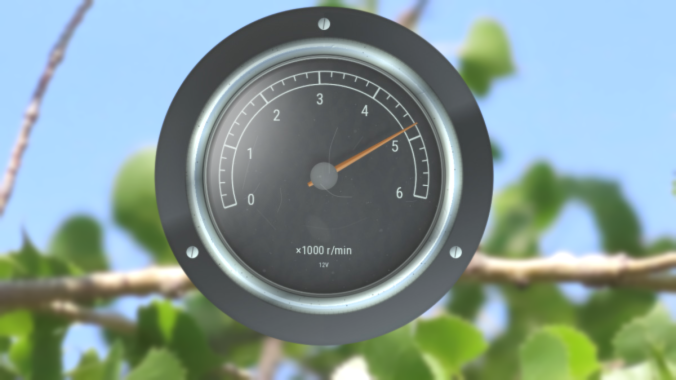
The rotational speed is 4800,rpm
